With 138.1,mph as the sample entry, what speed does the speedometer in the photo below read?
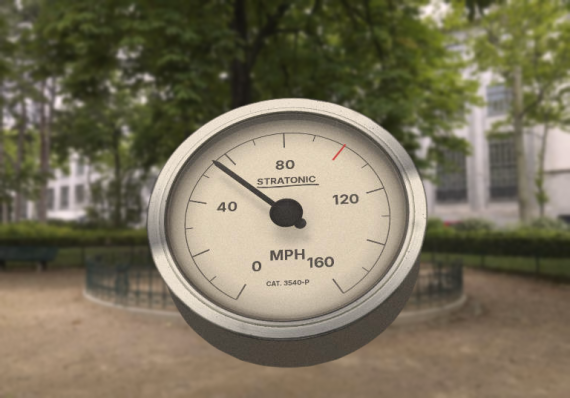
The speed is 55,mph
